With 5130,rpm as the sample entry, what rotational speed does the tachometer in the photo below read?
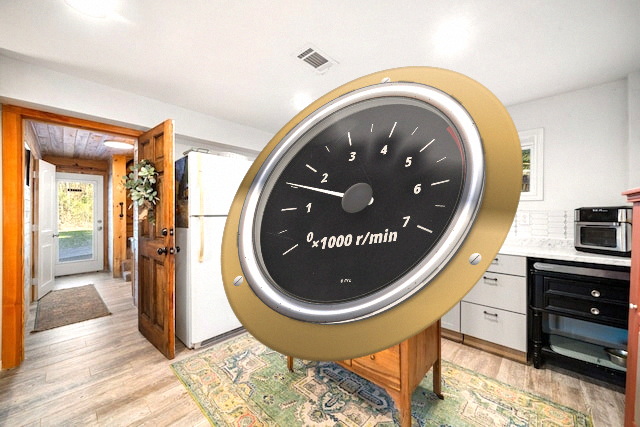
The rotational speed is 1500,rpm
